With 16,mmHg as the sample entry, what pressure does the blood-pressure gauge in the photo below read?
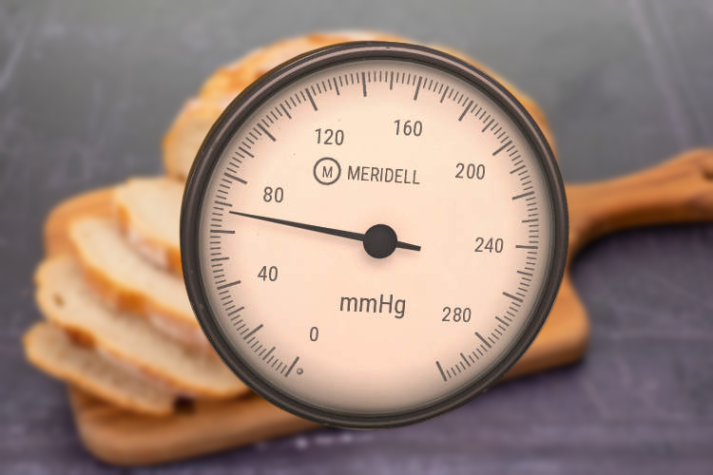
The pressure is 68,mmHg
